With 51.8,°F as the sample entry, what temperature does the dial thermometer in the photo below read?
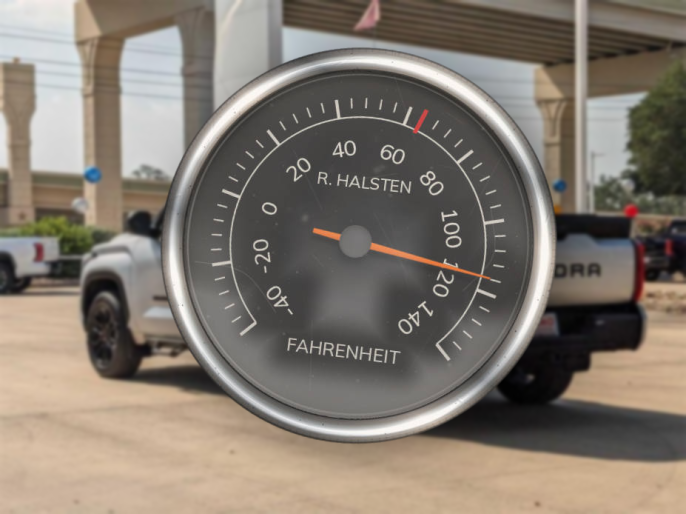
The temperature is 116,°F
